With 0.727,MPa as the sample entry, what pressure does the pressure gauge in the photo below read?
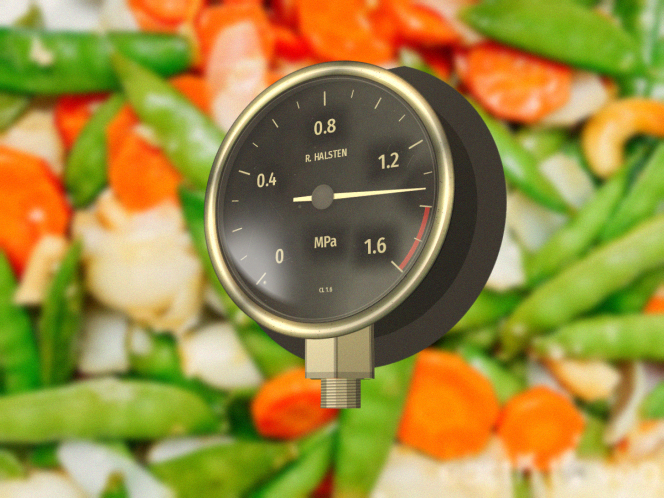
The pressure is 1.35,MPa
